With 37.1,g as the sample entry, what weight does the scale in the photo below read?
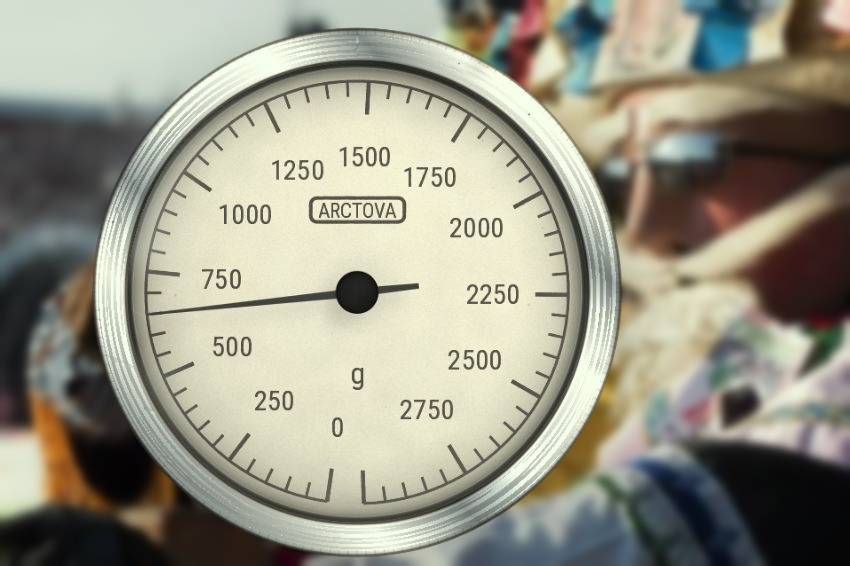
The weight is 650,g
